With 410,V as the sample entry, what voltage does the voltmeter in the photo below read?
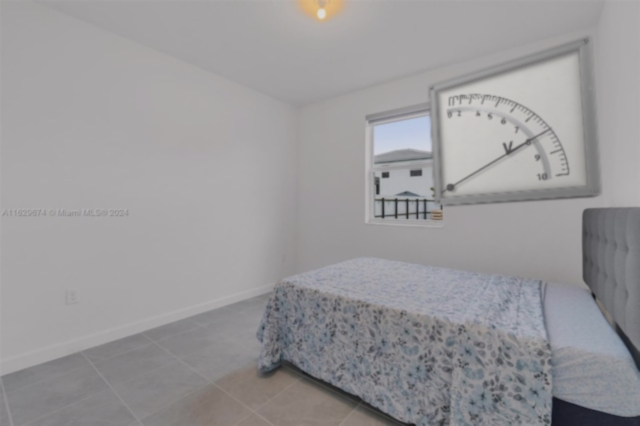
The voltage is 8,V
